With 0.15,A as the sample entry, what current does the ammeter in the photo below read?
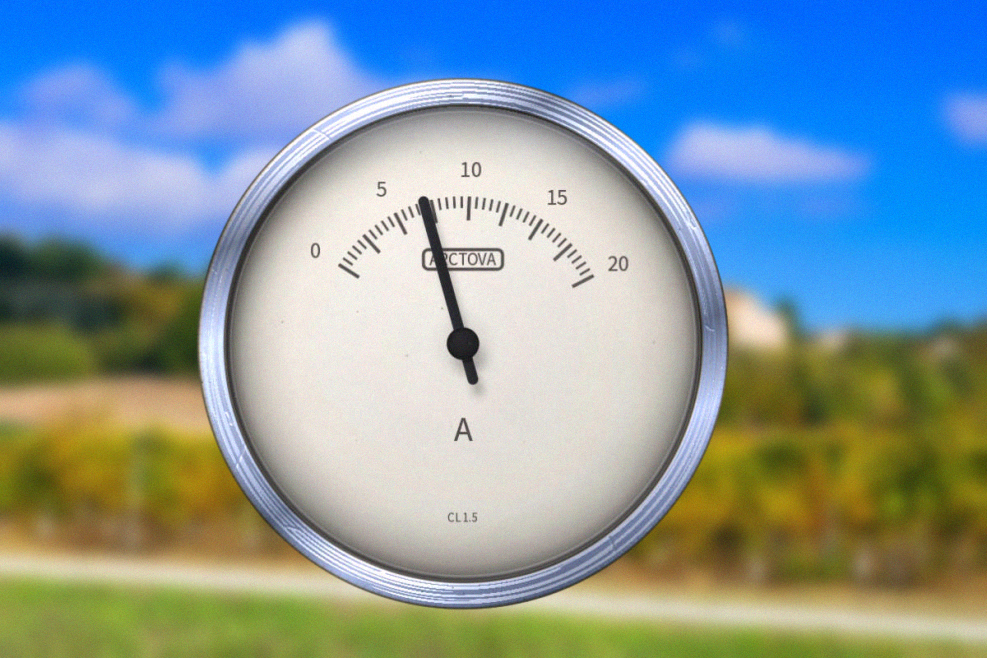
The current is 7,A
